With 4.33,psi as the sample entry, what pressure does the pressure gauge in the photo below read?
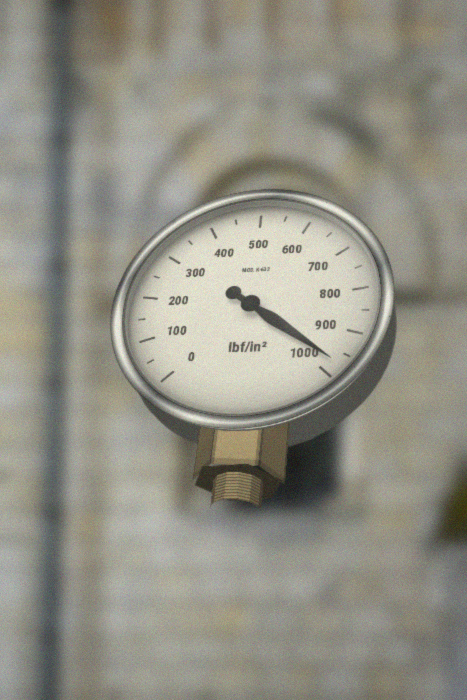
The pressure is 975,psi
